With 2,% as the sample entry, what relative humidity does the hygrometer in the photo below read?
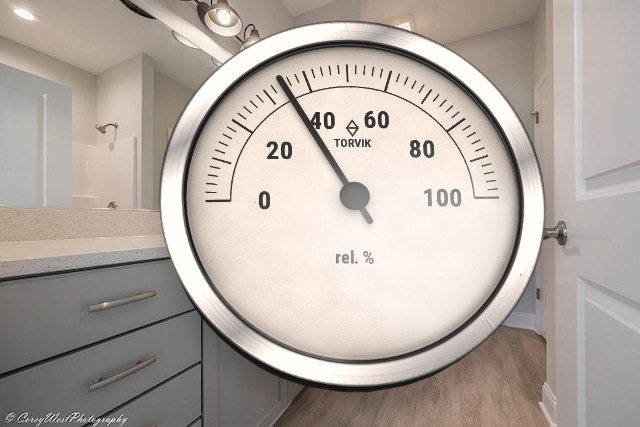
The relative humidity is 34,%
